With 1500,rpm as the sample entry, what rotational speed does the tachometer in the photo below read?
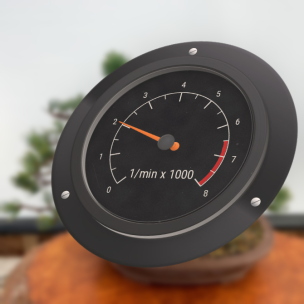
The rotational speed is 2000,rpm
